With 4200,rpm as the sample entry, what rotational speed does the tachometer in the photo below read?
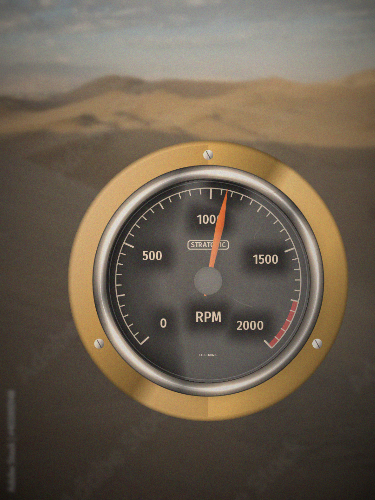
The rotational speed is 1075,rpm
